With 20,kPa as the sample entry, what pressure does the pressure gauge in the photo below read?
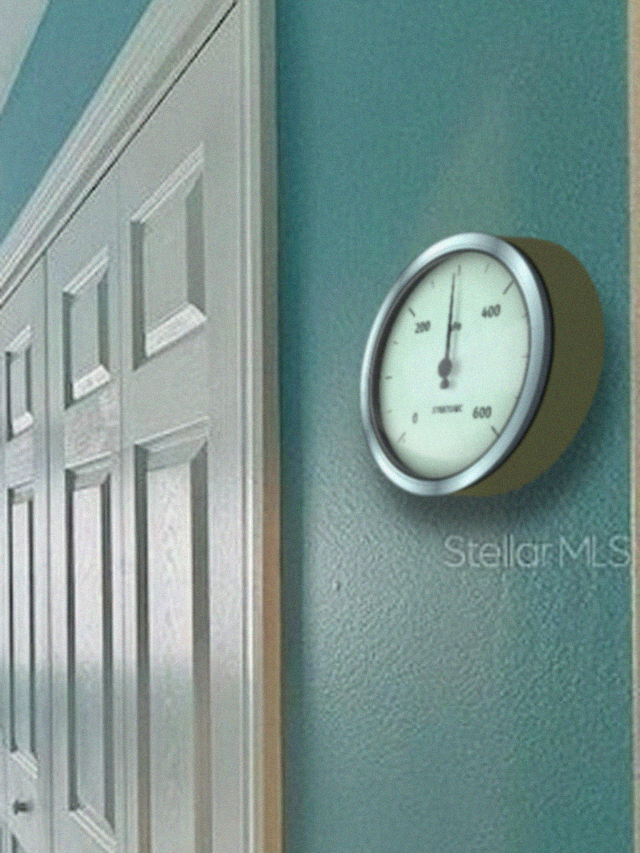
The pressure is 300,kPa
